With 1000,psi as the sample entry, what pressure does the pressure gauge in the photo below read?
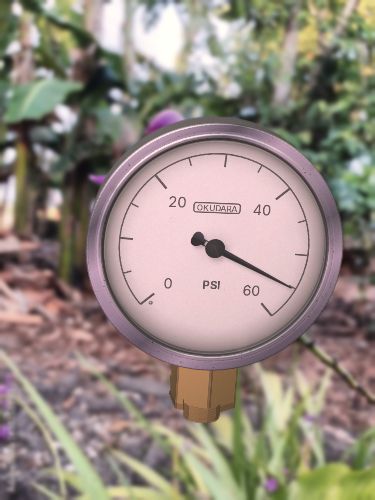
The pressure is 55,psi
